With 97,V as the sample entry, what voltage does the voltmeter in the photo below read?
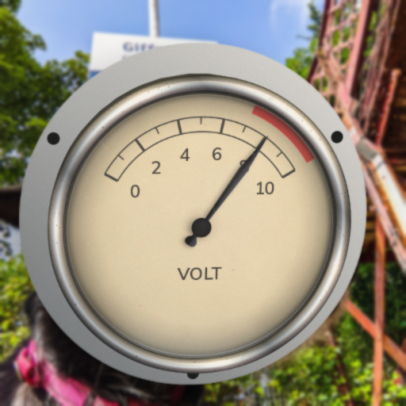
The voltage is 8,V
